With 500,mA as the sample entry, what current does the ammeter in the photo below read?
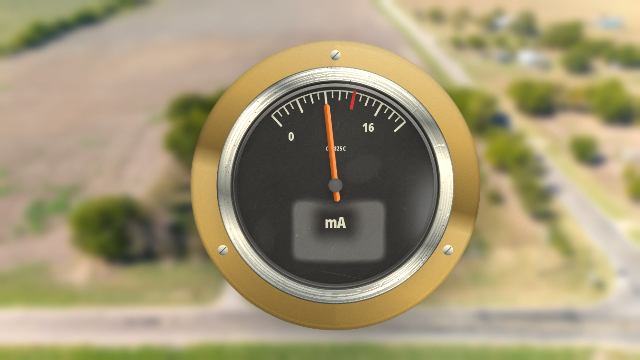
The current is 8,mA
